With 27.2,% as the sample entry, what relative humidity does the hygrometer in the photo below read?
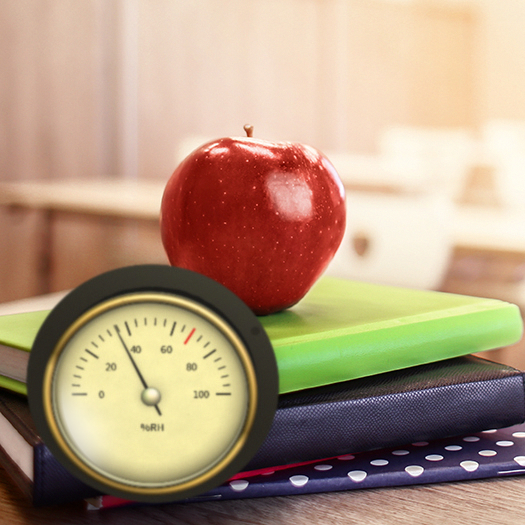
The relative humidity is 36,%
